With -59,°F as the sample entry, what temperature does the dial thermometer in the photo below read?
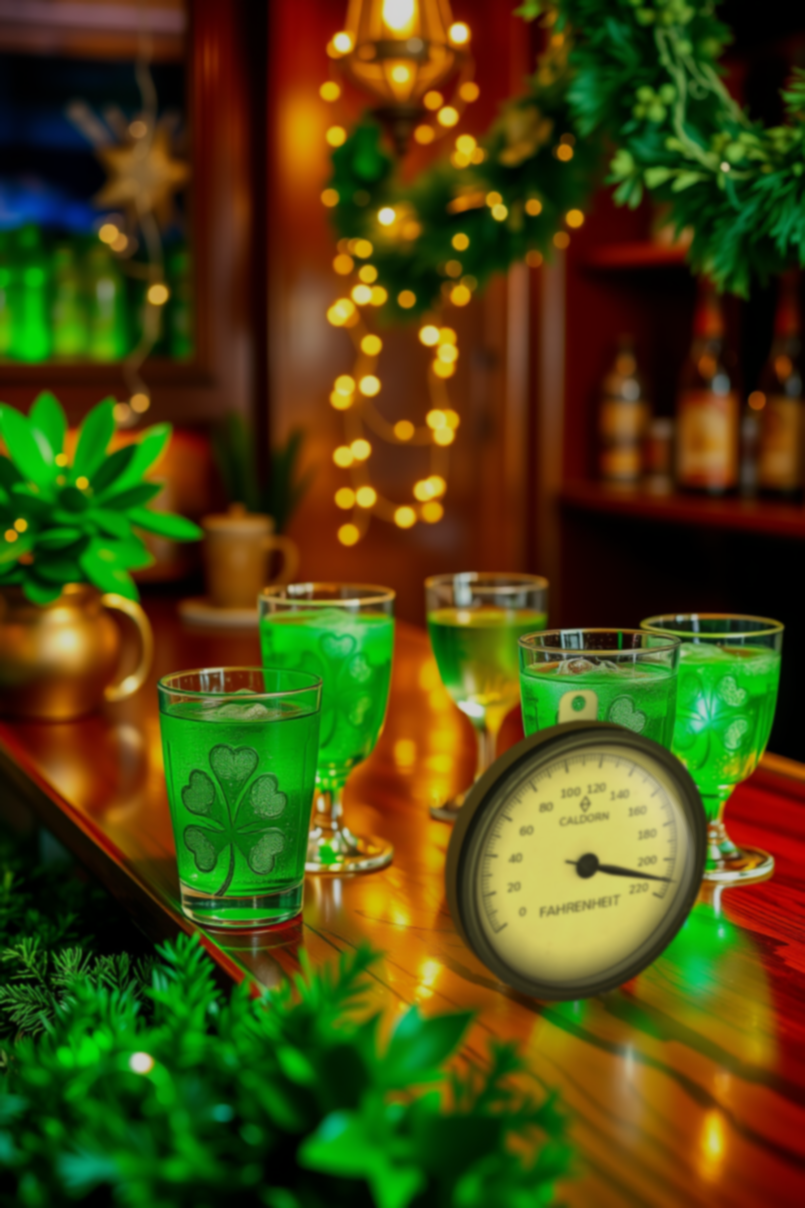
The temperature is 210,°F
